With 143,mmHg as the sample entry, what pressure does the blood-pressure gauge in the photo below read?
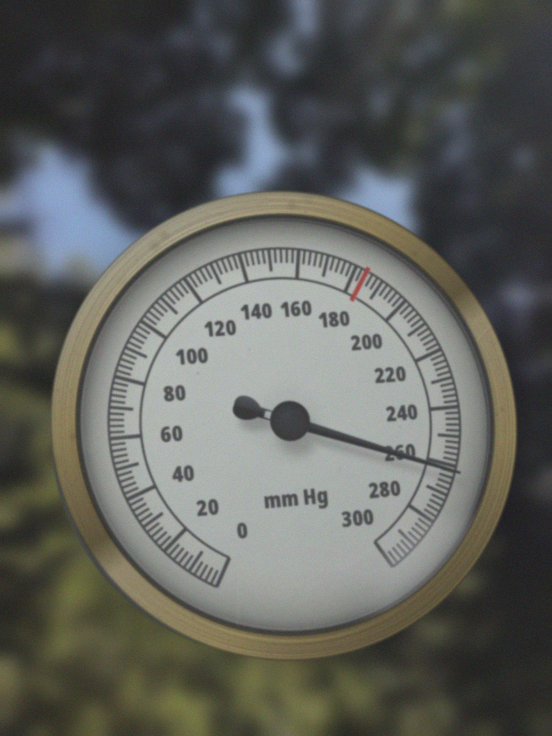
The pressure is 262,mmHg
